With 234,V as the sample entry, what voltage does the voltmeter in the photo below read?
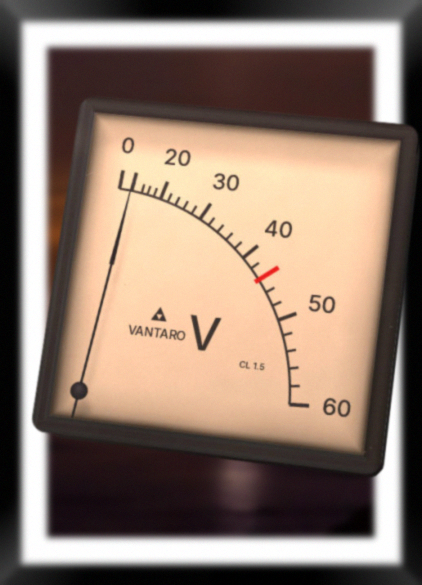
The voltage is 10,V
